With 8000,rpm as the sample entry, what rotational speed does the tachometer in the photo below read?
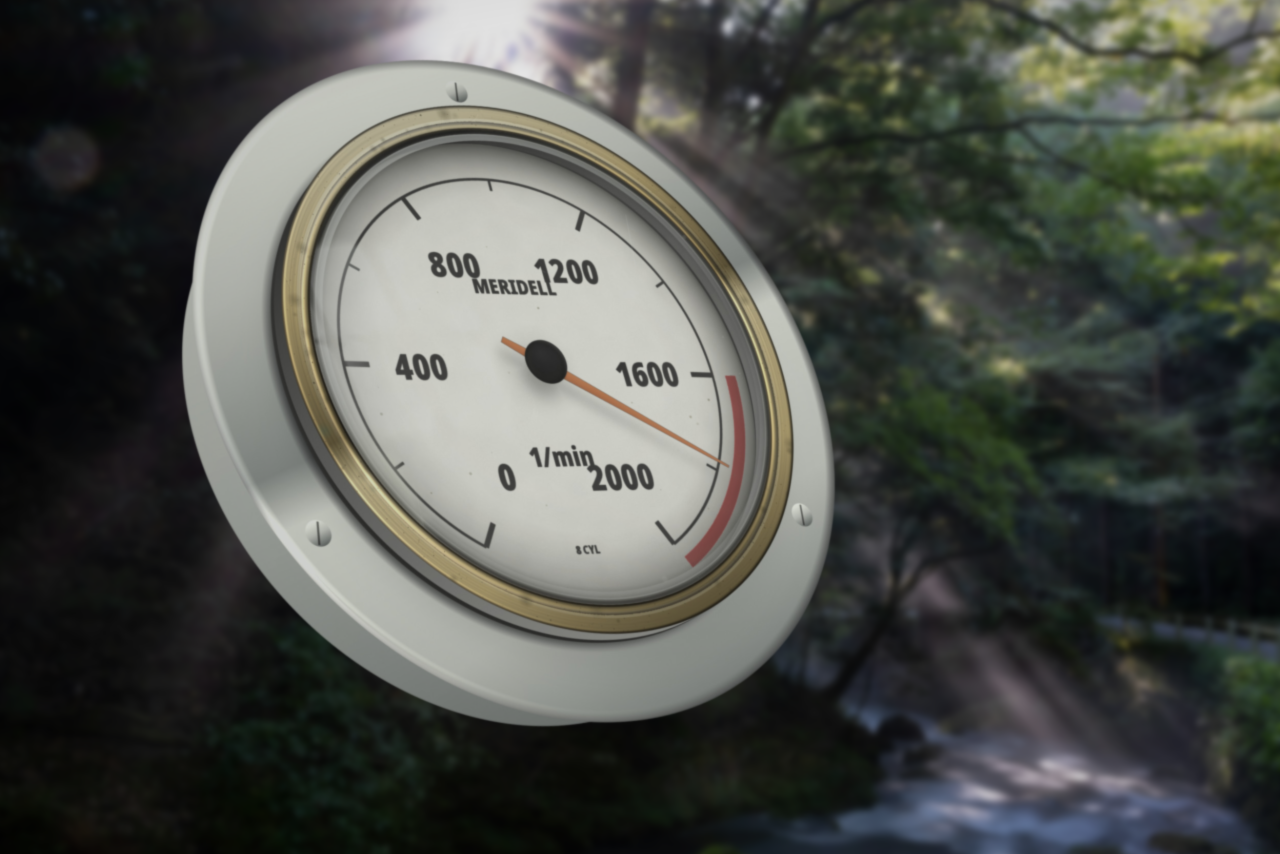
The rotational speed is 1800,rpm
